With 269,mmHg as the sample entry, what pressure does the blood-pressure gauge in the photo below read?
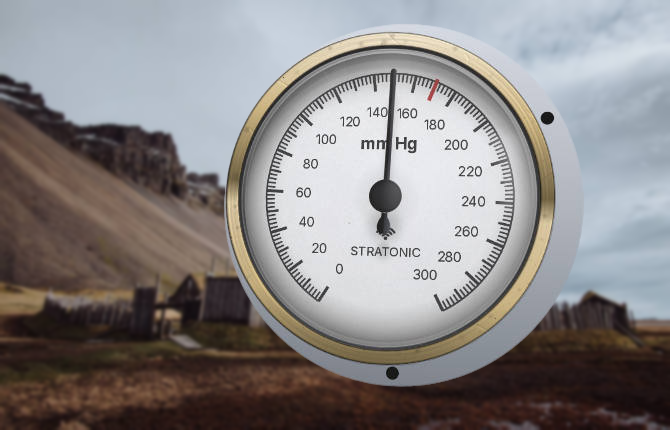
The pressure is 150,mmHg
